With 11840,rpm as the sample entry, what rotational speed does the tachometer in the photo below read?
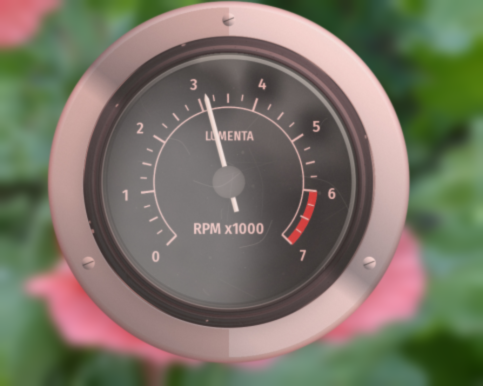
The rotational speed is 3125,rpm
